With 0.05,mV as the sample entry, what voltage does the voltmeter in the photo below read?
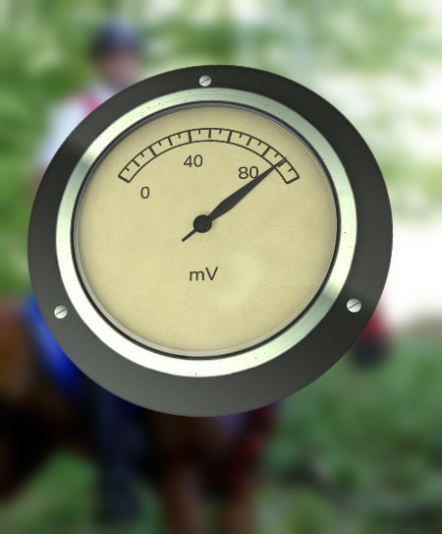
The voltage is 90,mV
